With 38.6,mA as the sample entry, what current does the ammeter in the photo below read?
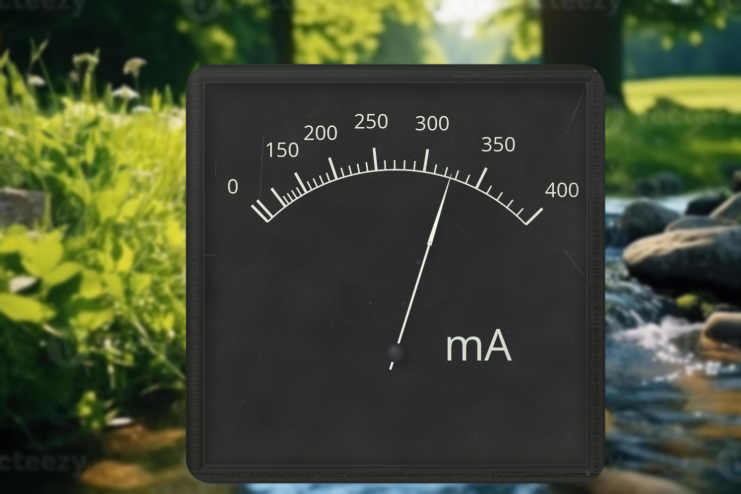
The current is 325,mA
